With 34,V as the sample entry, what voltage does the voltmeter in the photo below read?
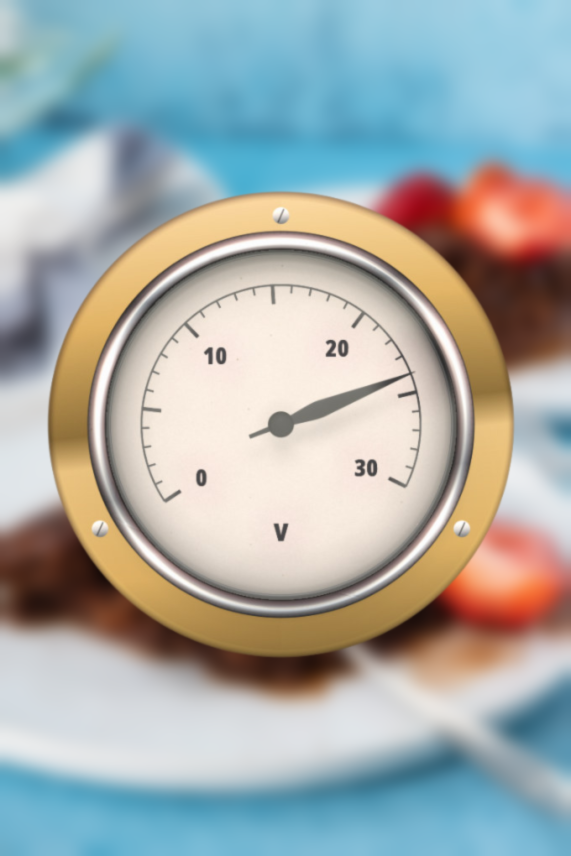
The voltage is 24,V
